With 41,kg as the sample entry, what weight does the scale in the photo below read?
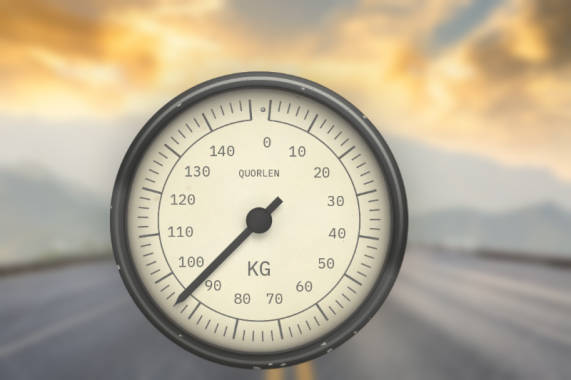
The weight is 94,kg
